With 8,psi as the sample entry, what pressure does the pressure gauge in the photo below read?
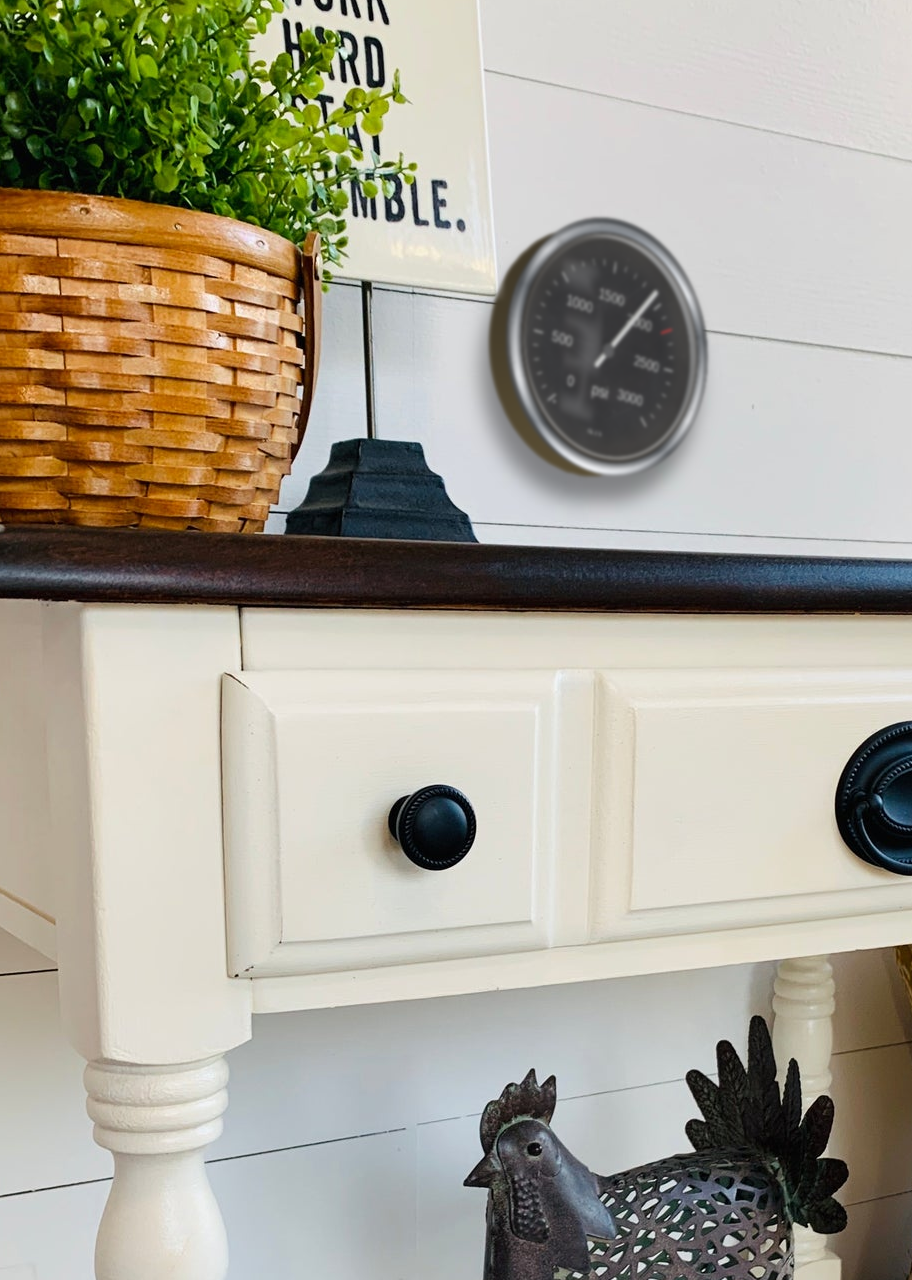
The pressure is 1900,psi
